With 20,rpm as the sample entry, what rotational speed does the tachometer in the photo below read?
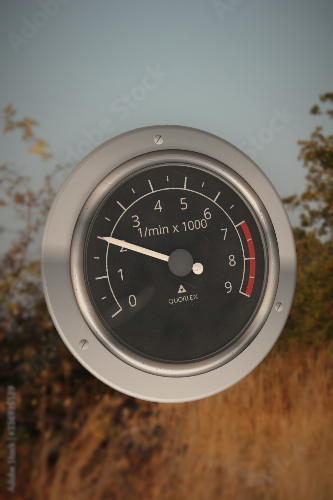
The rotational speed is 2000,rpm
